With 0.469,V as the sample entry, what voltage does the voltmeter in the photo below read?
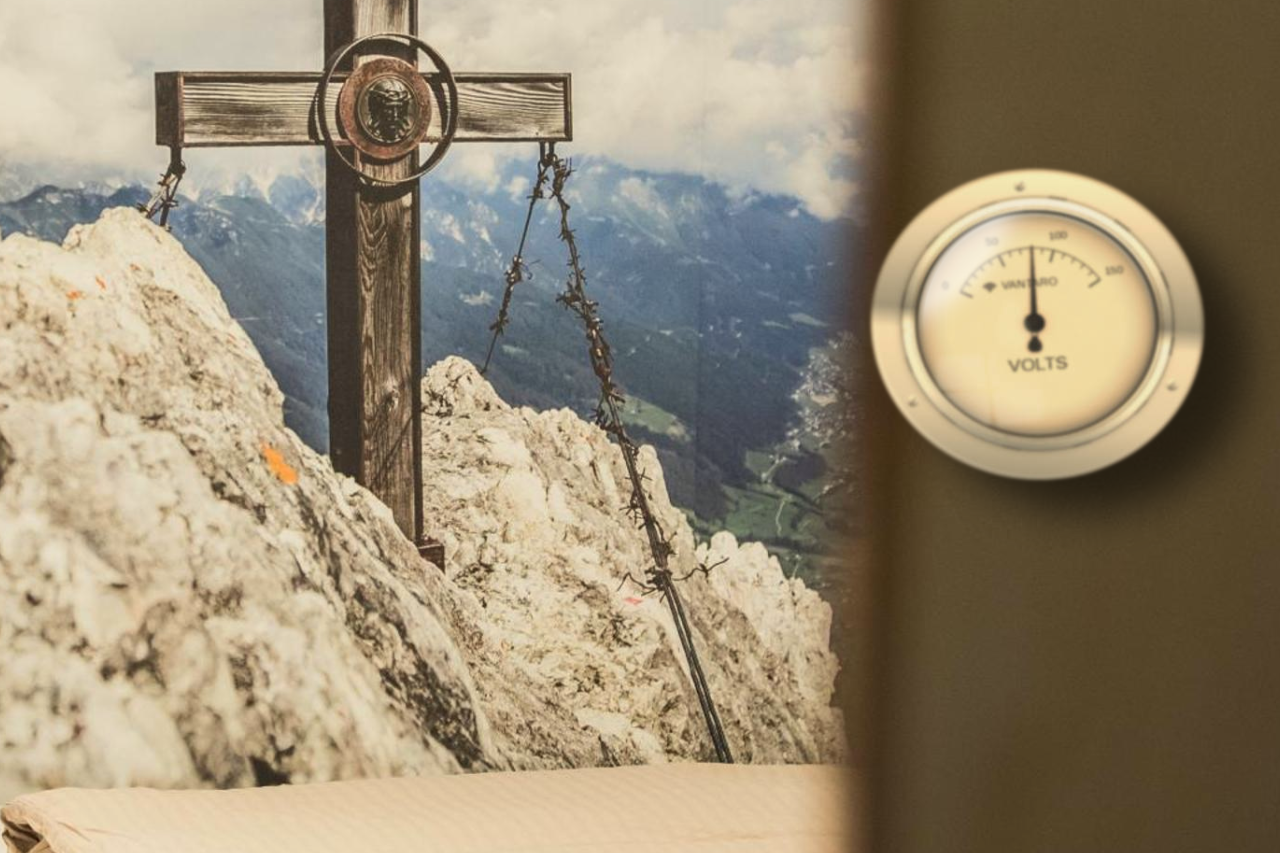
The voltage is 80,V
